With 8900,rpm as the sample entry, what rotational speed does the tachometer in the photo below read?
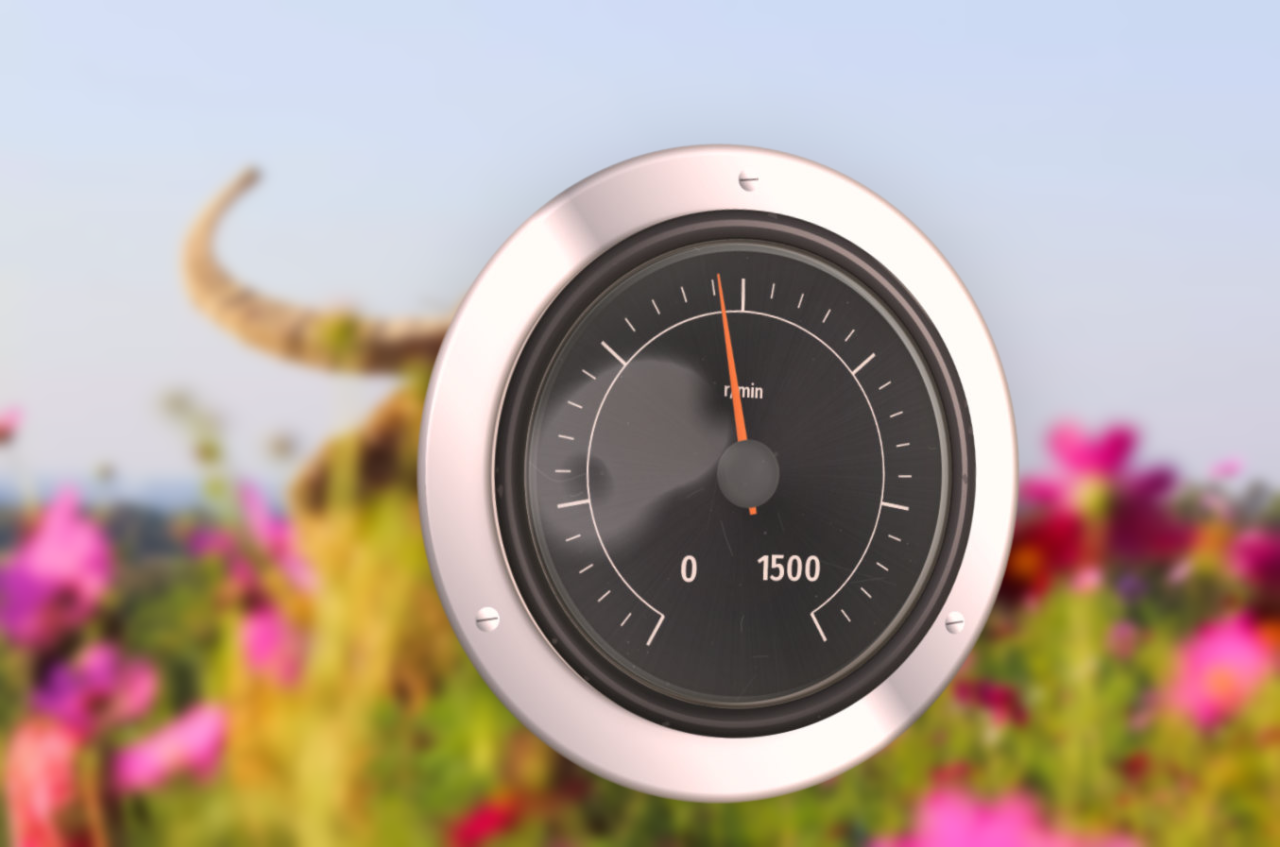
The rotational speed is 700,rpm
